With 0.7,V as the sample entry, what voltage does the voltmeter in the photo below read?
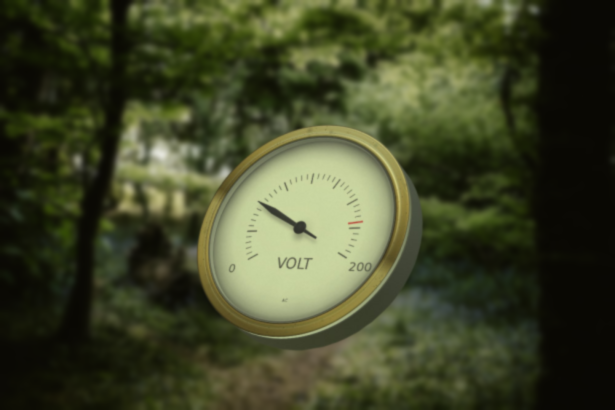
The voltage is 50,V
